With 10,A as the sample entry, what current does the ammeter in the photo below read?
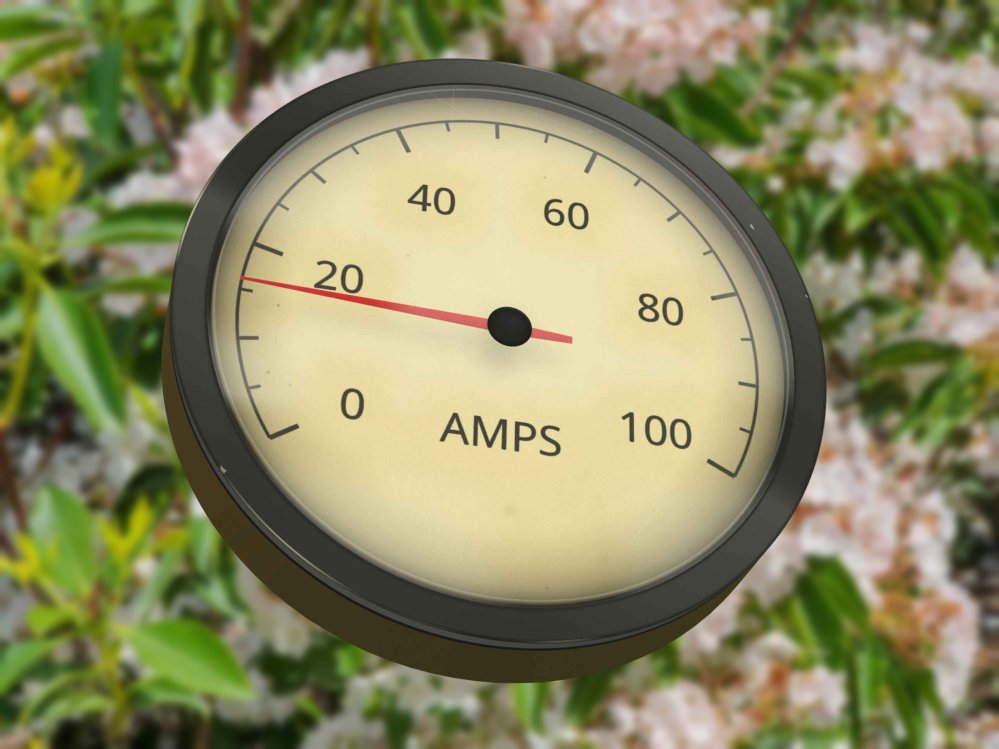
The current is 15,A
